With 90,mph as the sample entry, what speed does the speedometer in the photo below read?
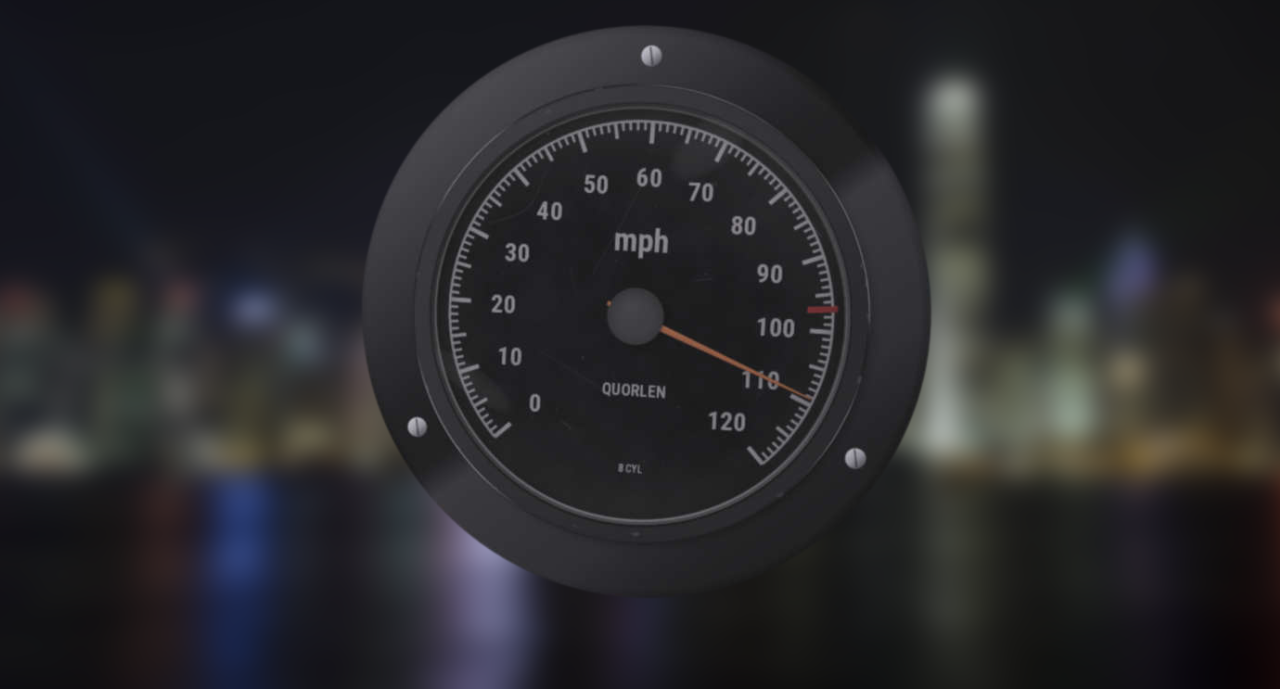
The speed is 109,mph
